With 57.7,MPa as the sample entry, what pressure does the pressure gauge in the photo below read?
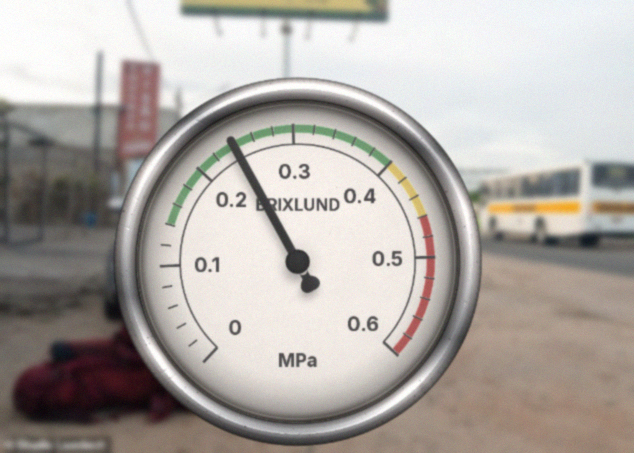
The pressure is 0.24,MPa
